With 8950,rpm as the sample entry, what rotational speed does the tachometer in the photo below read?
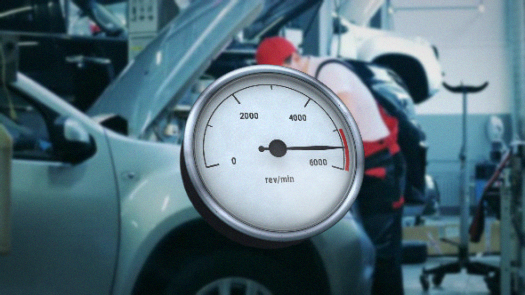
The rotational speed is 5500,rpm
